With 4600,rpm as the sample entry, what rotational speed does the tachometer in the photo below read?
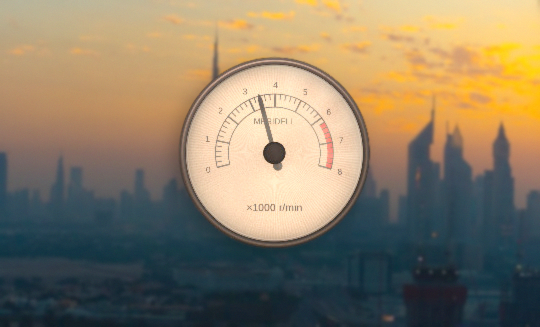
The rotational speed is 3400,rpm
